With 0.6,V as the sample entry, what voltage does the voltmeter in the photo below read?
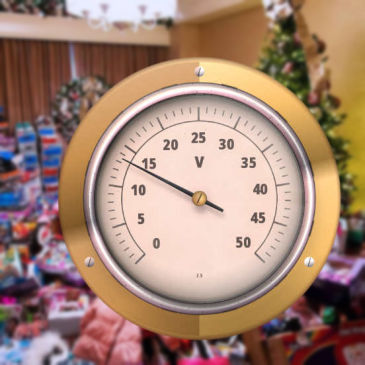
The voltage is 13.5,V
